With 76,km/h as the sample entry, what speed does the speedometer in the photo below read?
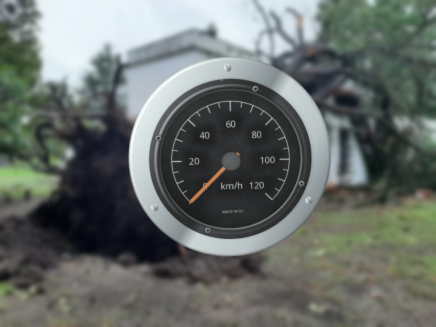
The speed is 0,km/h
